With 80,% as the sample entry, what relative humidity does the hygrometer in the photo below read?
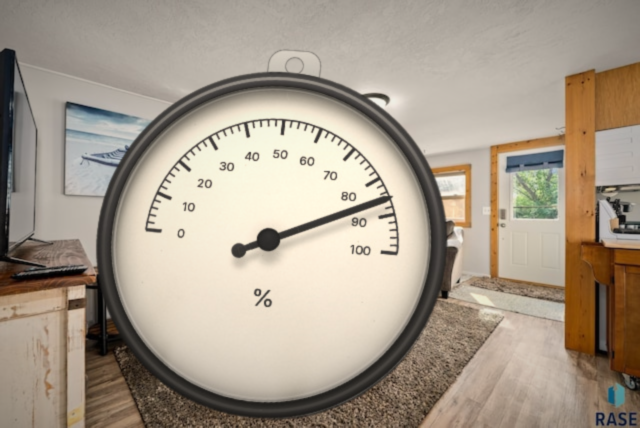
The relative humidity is 86,%
